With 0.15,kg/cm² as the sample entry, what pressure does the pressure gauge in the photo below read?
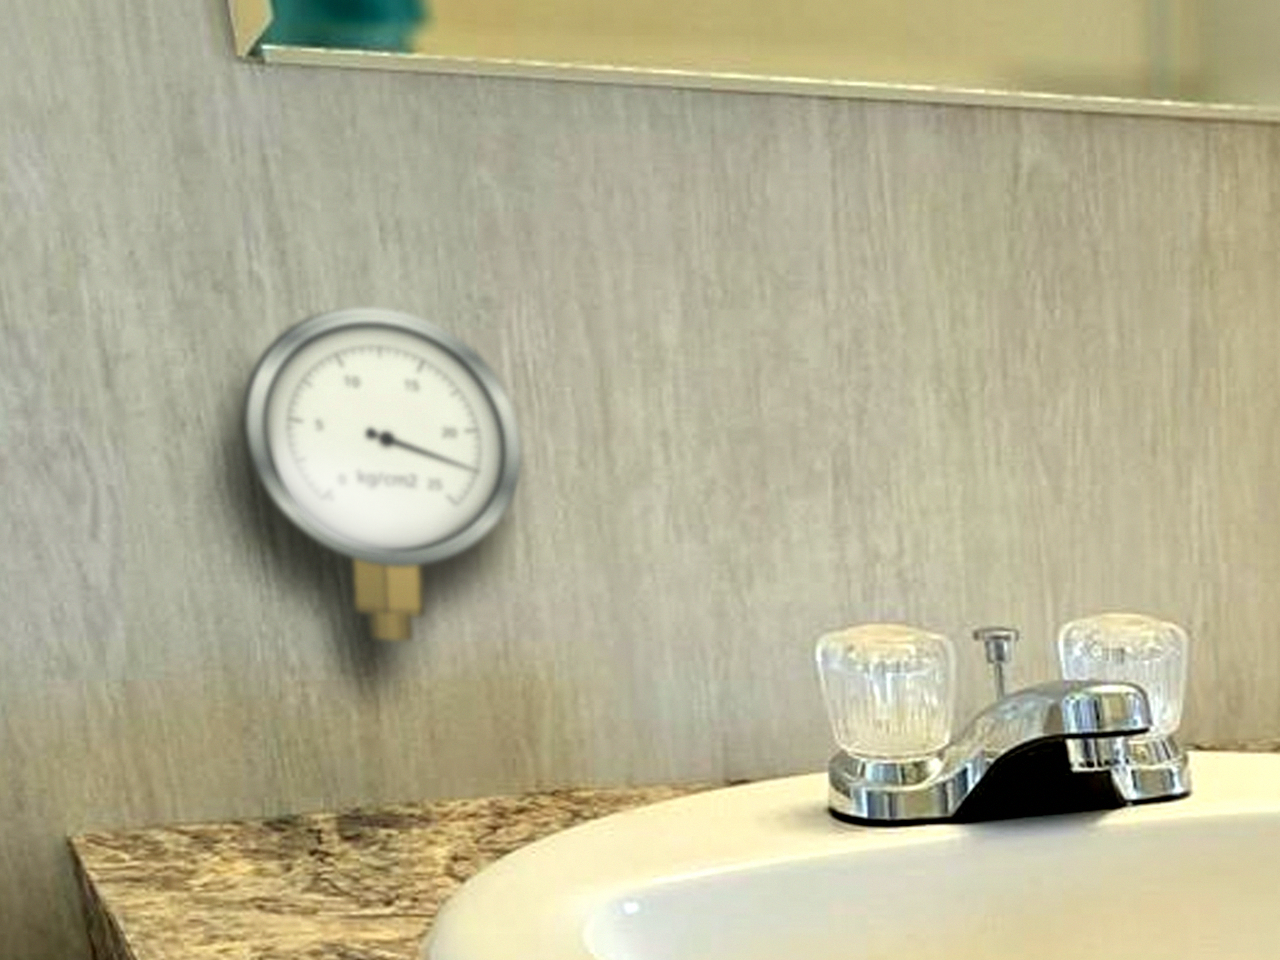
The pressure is 22.5,kg/cm²
